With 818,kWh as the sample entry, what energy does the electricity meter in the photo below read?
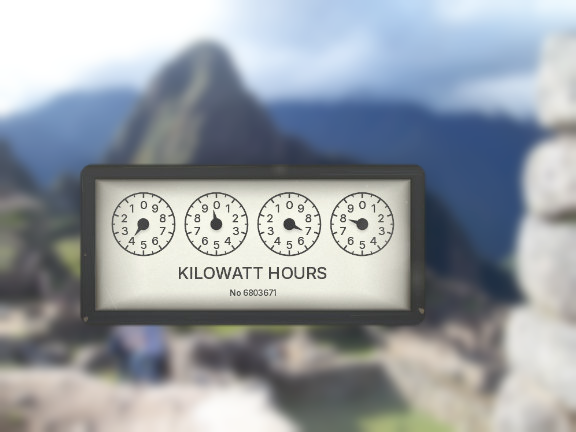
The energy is 3968,kWh
